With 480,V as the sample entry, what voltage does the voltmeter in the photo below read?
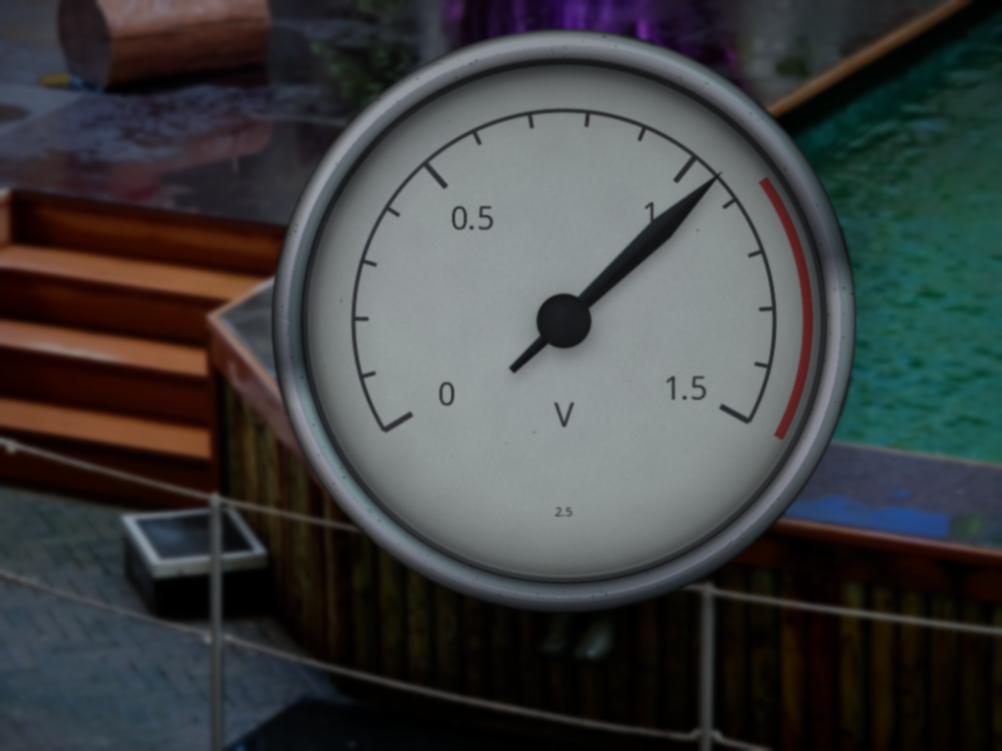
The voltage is 1.05,V
